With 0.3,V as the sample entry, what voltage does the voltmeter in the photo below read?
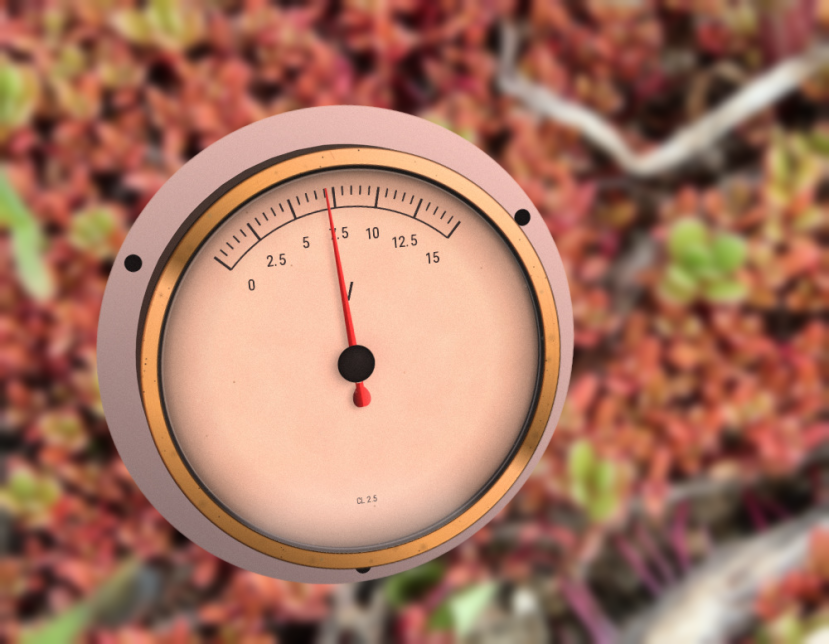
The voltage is 7,V
